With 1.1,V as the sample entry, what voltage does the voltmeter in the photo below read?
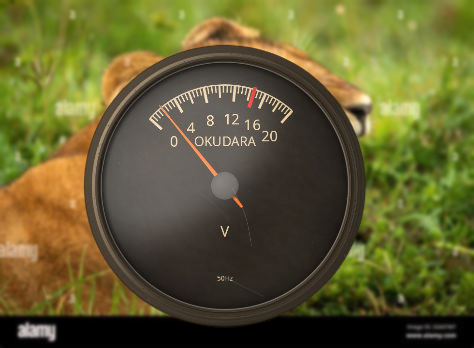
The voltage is 2,V
